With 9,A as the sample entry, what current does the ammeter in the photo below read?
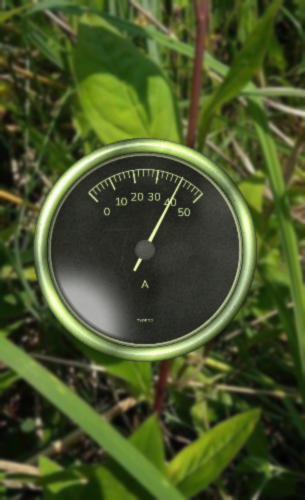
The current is 40,A
